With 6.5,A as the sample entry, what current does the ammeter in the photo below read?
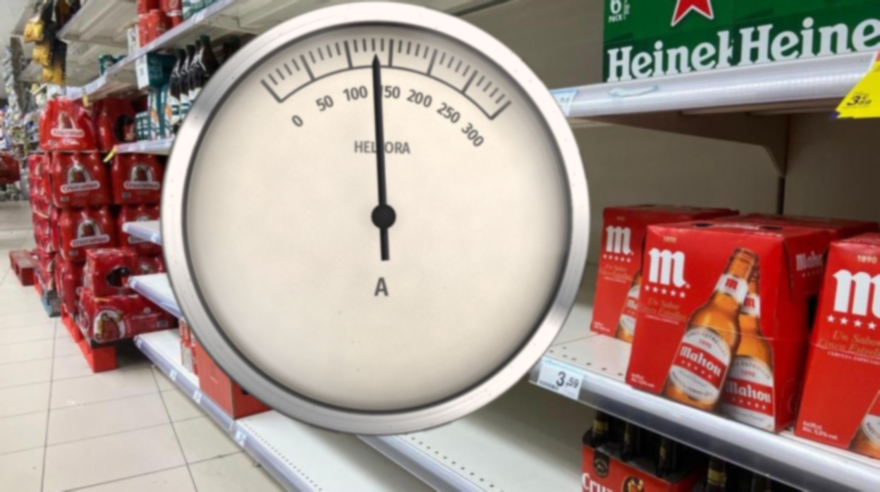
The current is 130,A
